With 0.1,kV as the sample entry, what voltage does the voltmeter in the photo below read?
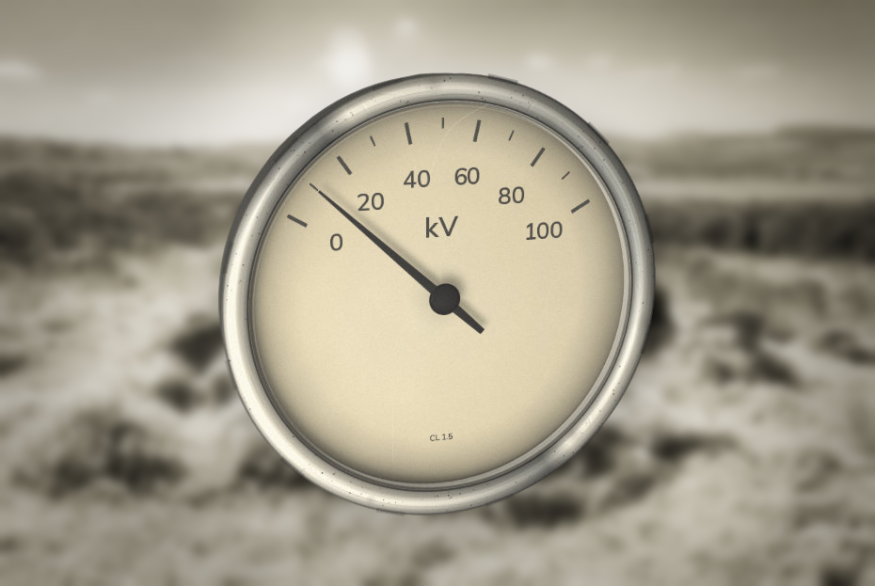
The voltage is 10,kV
